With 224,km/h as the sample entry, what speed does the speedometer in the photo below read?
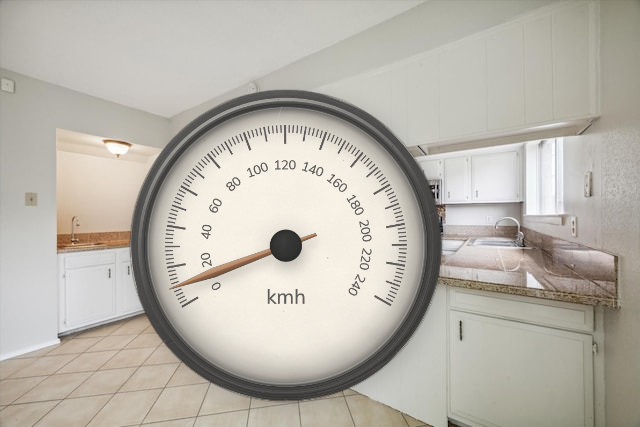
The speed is 10,km/h
